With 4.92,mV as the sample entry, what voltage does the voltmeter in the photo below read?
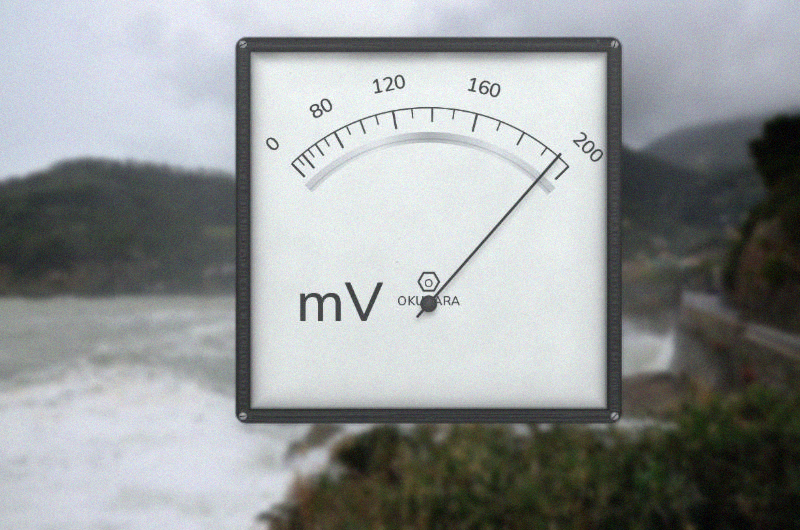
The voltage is 195,mV
